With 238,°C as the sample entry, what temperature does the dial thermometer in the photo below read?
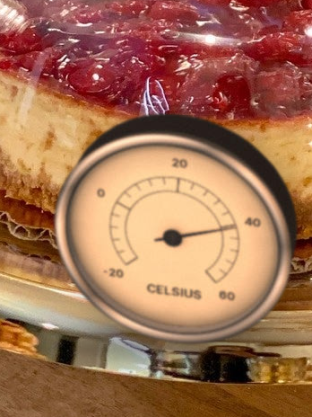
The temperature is 40,°C
